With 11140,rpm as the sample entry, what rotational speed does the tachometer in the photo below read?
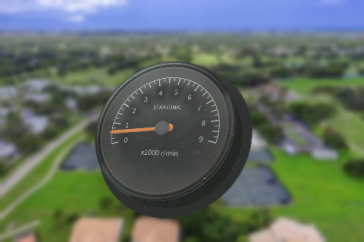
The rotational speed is 500,rpm
